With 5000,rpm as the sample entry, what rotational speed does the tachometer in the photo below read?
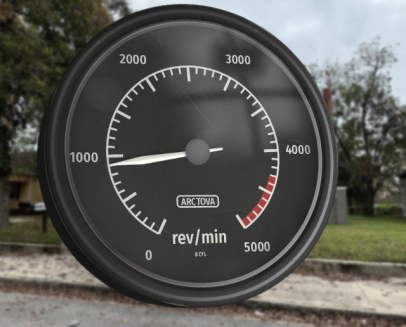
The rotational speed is 900,rpm
